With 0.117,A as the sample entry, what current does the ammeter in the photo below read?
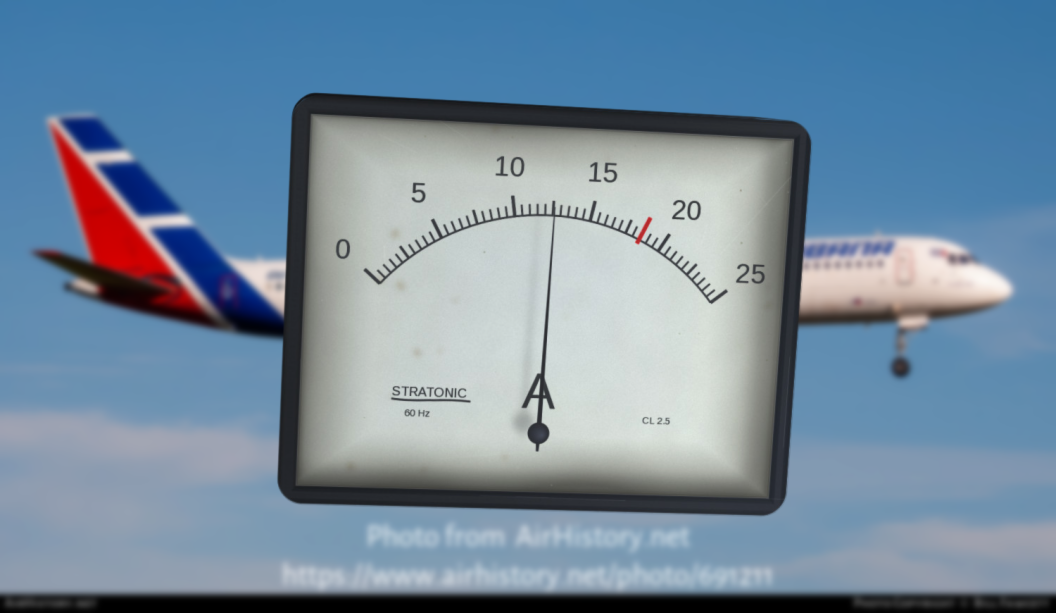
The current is 12.5,A
